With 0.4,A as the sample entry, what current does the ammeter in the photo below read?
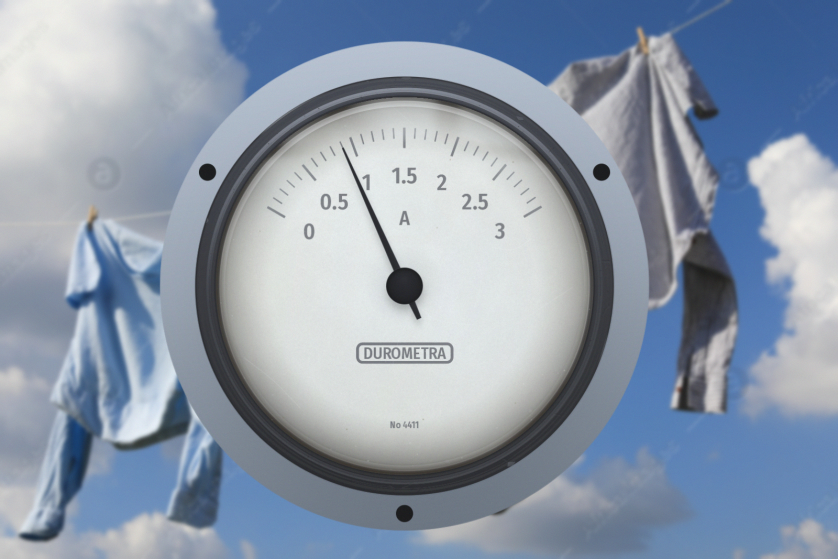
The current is 0.9,A
